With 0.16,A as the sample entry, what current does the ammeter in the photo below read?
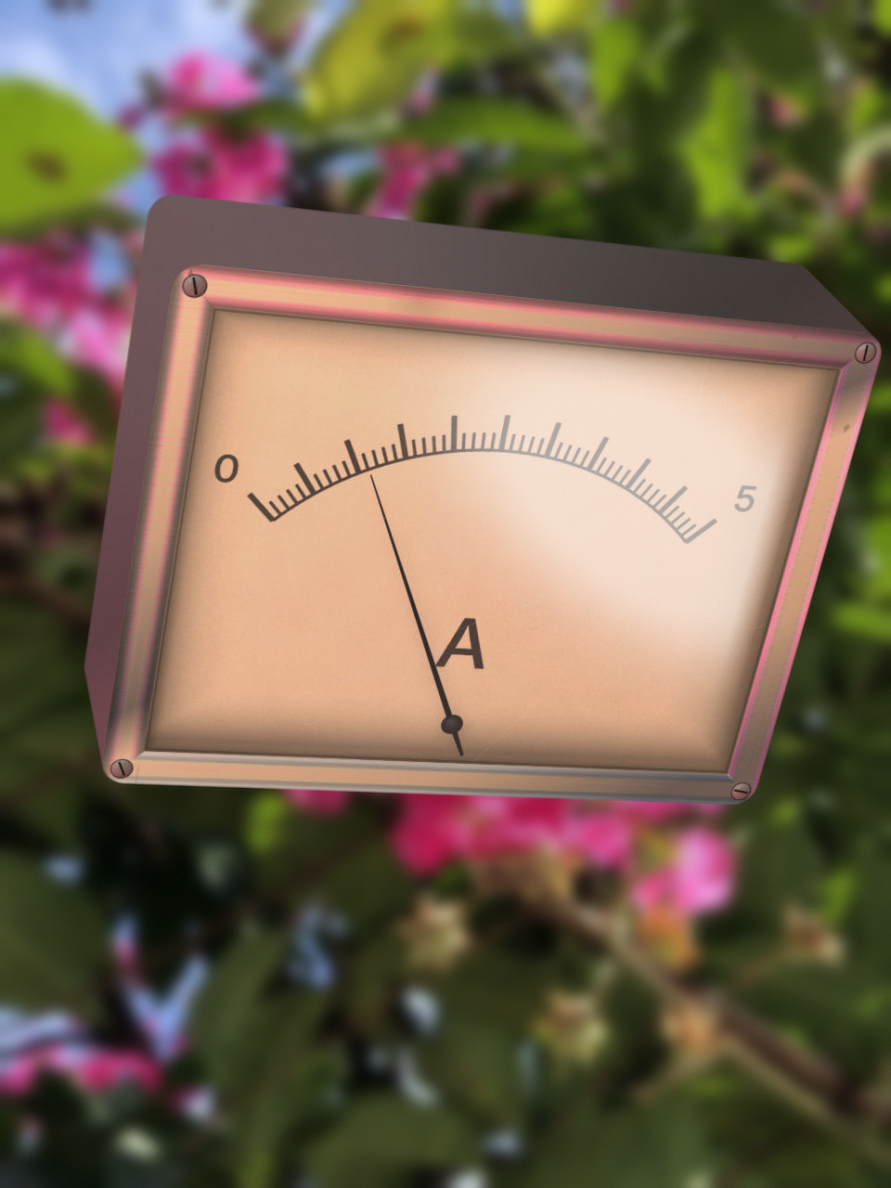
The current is 1.1,A
